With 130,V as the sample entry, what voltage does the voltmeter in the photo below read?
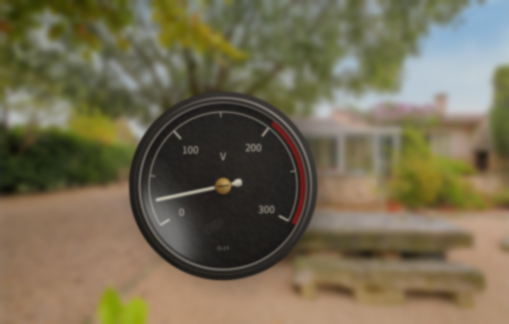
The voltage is 25,V
